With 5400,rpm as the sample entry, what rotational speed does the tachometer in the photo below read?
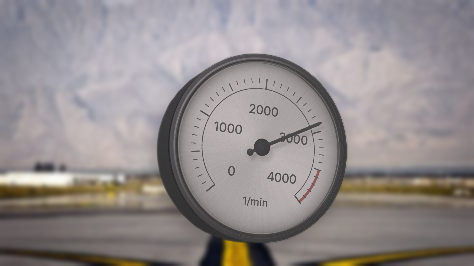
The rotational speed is 2900,rpm
